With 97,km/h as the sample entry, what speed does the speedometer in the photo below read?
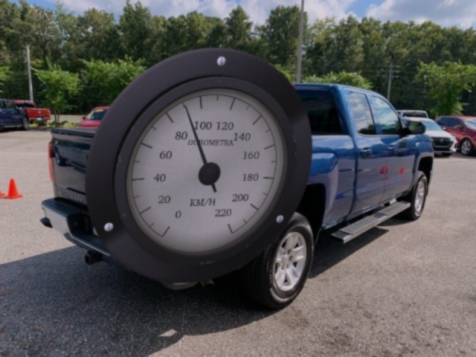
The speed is 90,km/h
